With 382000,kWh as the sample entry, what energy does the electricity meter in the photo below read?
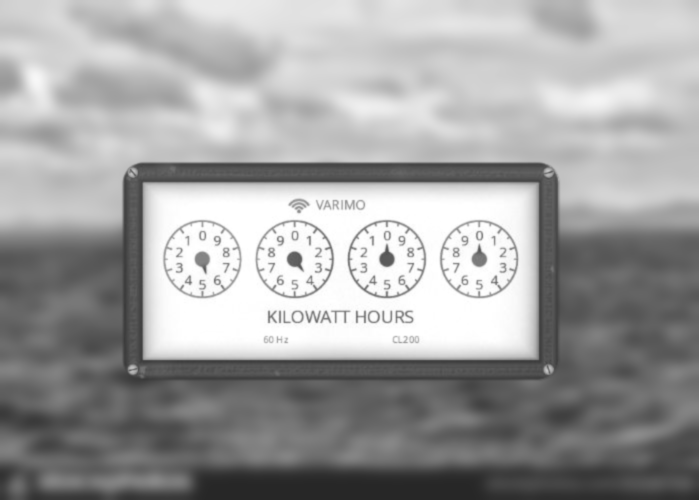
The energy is 5400,kWh
